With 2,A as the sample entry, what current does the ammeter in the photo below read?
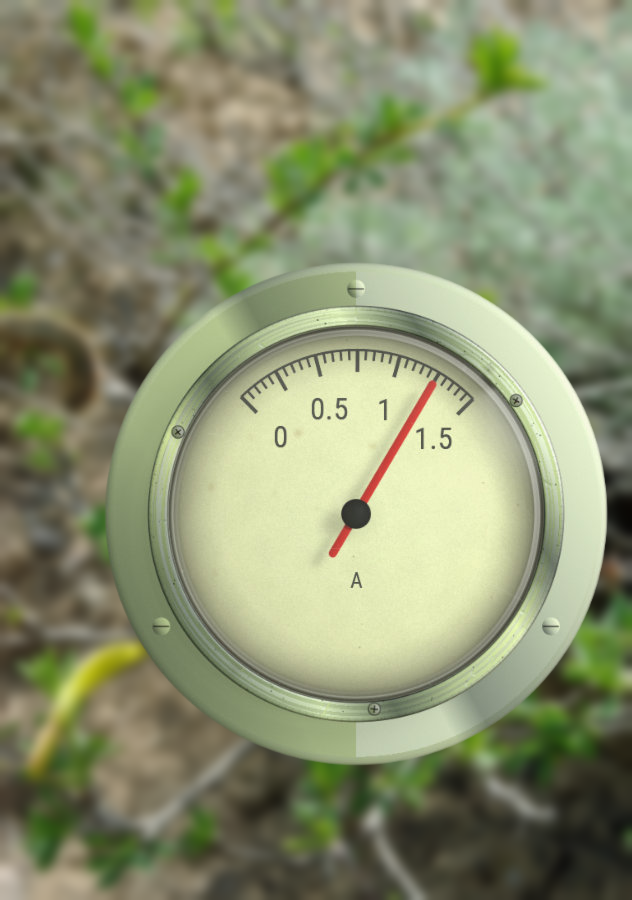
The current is 1.25,A
